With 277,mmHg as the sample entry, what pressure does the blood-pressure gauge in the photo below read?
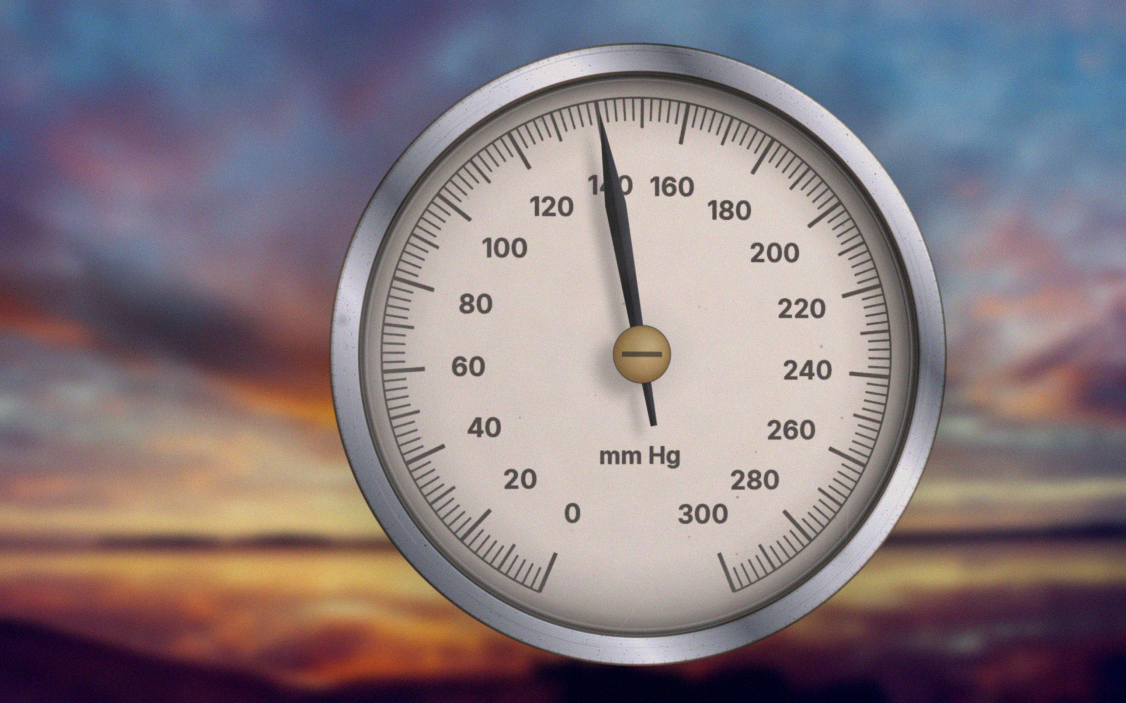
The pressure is 140,mmHg
